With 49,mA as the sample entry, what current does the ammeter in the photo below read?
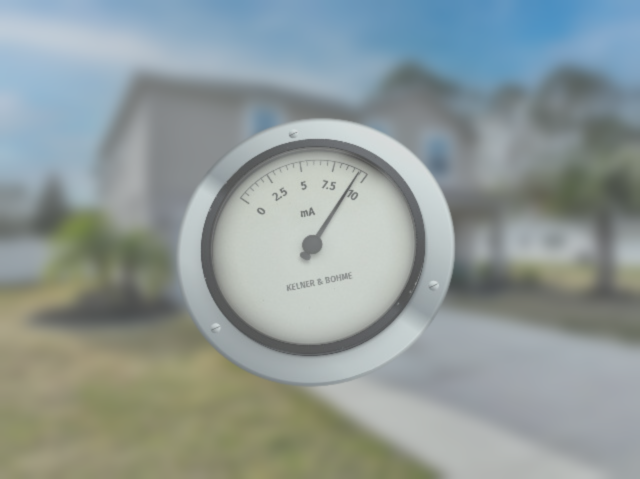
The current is 9.5,mA
